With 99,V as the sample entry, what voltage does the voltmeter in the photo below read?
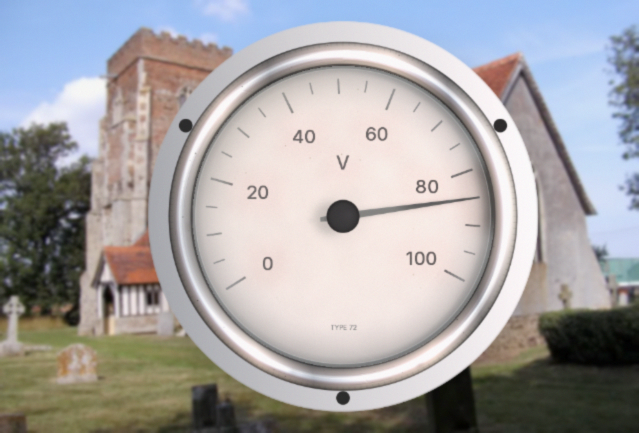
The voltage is 85,V
